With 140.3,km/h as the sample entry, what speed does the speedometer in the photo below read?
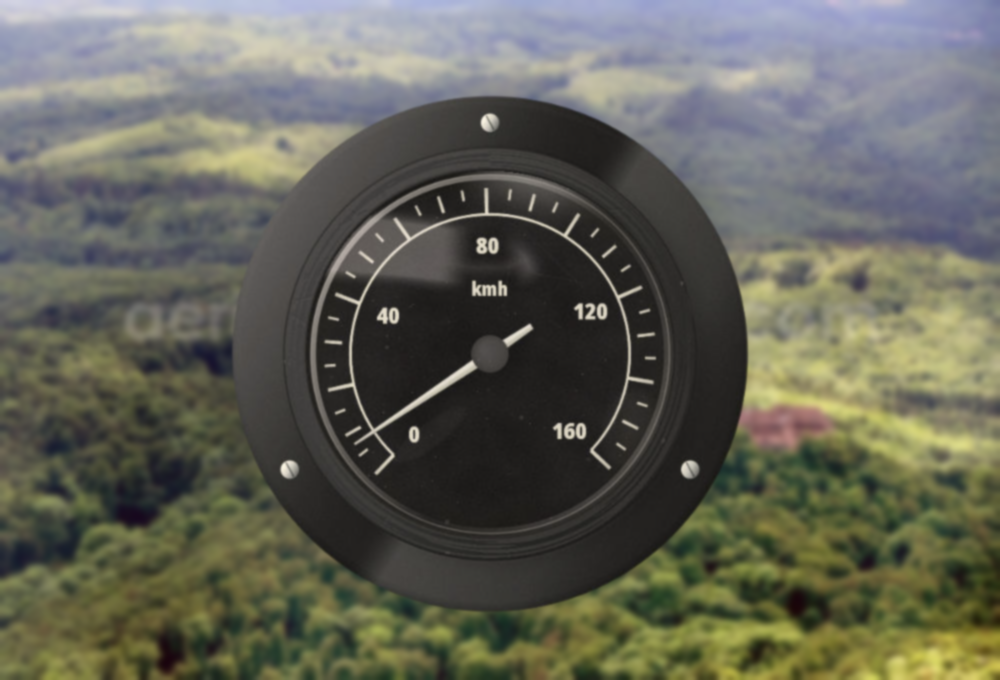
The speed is 7.5,km/h
